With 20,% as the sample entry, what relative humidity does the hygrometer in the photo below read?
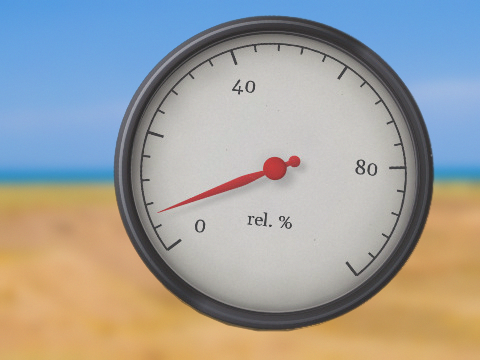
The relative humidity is 6,%
